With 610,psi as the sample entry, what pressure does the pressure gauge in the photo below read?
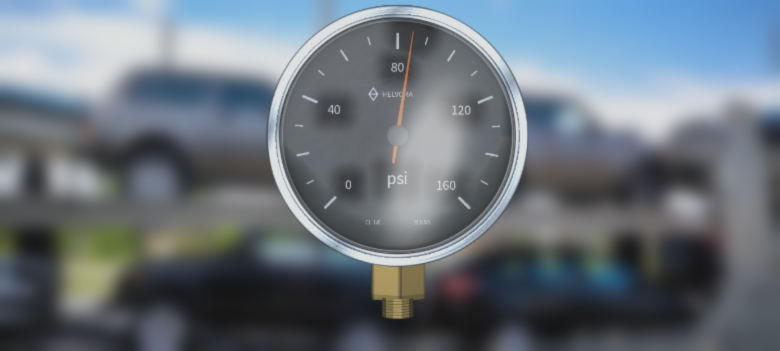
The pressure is 85,psi
